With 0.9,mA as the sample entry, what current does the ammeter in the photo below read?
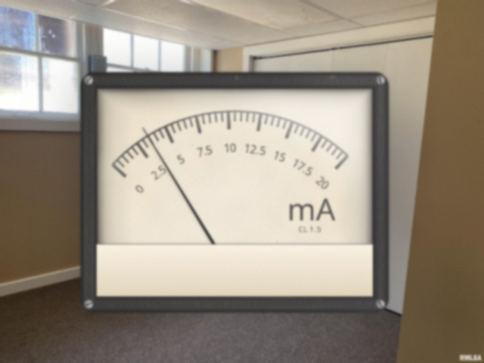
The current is 3.5,mA
